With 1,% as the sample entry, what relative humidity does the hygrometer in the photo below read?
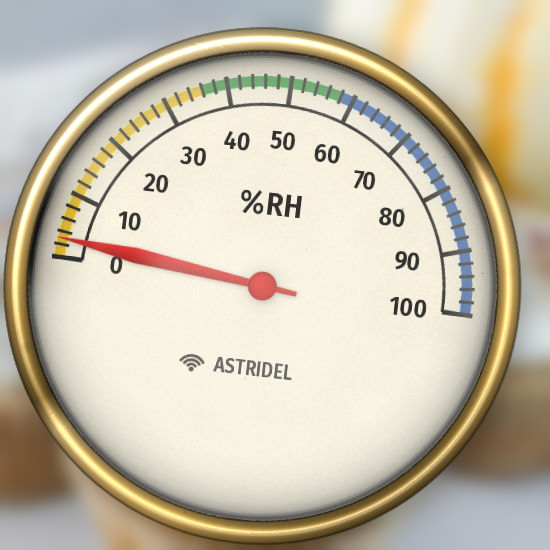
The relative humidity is 3,%
